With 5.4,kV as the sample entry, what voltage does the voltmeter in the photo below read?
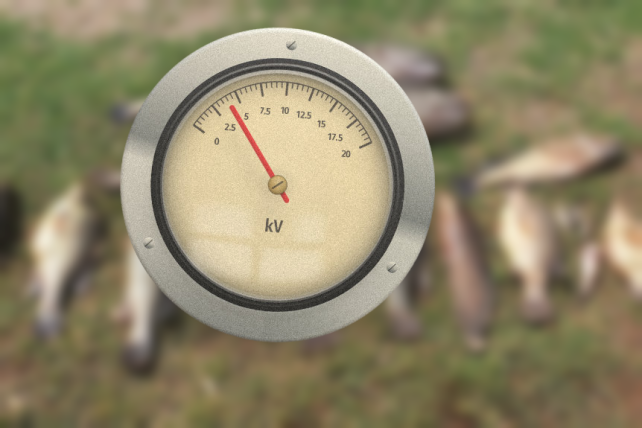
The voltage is 4,kV
